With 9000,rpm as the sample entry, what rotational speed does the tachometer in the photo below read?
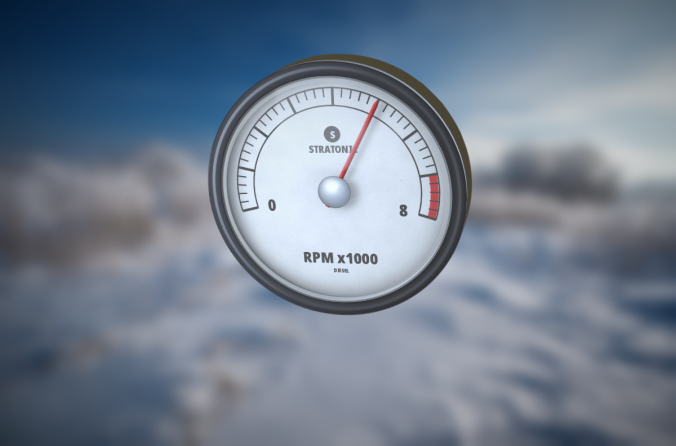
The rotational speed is 5000,rpm
